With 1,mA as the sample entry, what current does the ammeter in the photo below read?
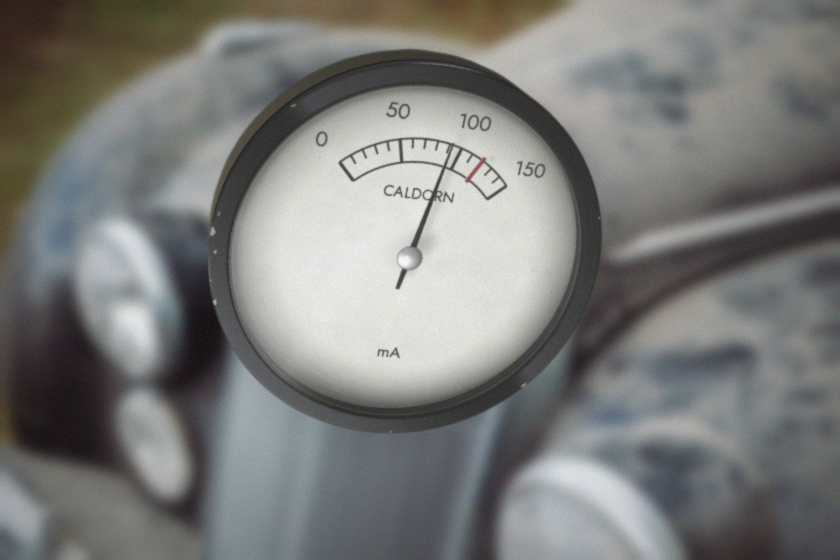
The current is 90,mA
